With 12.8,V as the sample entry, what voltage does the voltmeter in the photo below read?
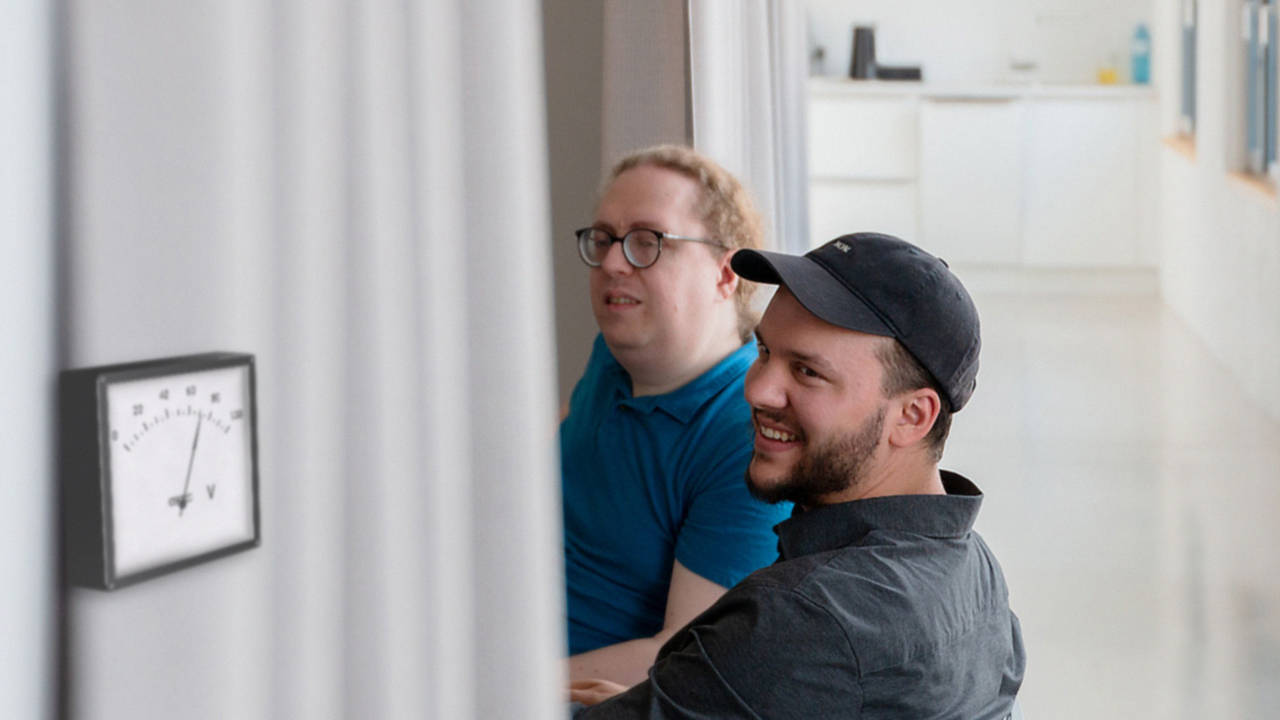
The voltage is 70,V
